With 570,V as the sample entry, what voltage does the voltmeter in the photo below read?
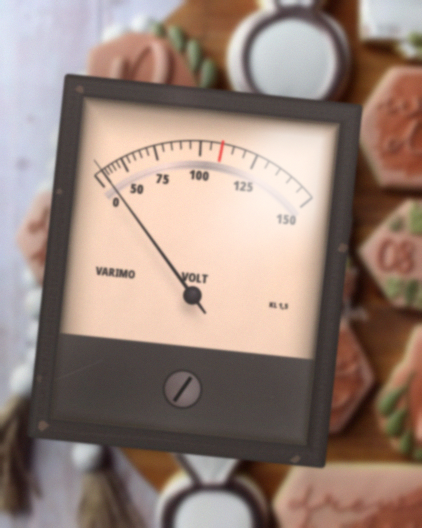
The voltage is 25,V
